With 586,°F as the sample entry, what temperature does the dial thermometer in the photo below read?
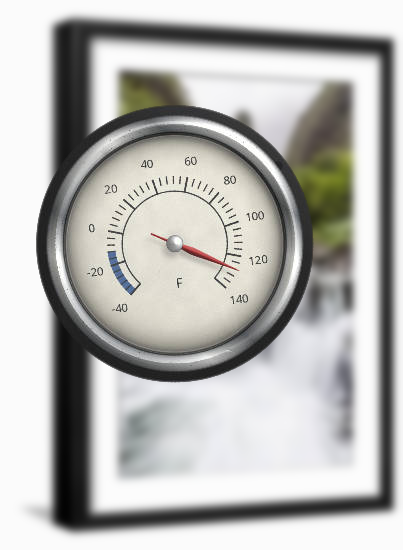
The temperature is 128,°F
